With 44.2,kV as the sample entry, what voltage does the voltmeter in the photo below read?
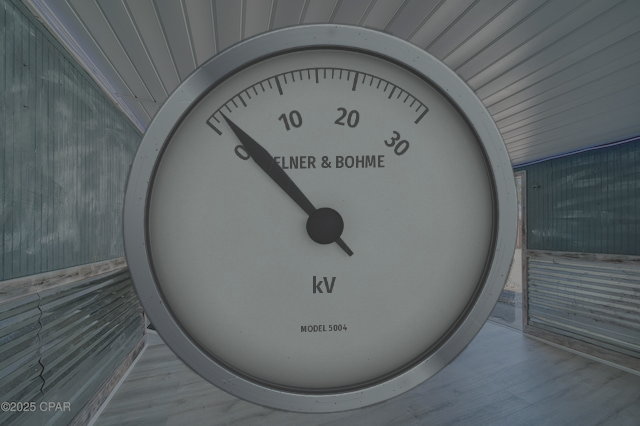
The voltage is 2,kV
